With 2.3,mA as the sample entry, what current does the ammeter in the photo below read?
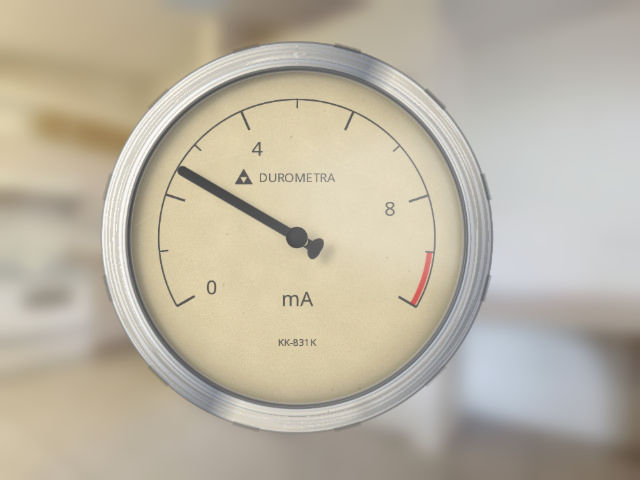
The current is 2.5,mA
